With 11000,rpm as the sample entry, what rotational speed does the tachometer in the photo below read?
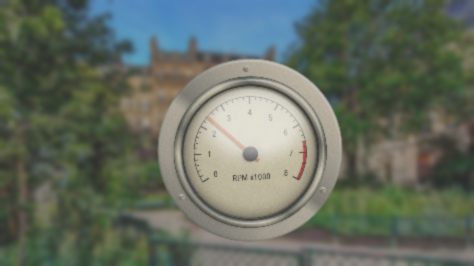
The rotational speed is 2400,rpm
